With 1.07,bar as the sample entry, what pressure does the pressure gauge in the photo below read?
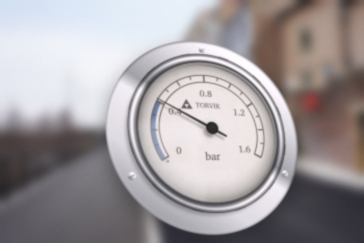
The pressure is 0.4,bar
